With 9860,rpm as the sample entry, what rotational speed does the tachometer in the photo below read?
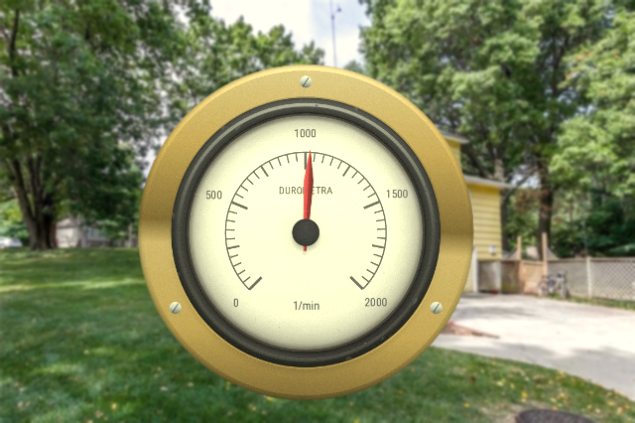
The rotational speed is 1025,rpm
